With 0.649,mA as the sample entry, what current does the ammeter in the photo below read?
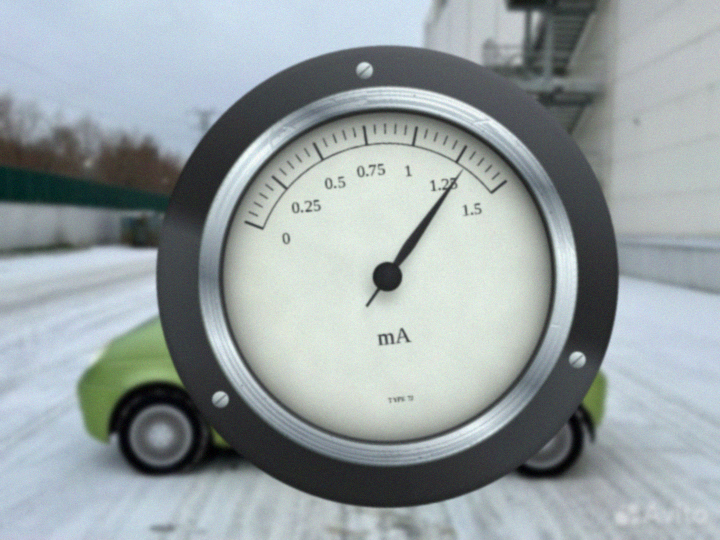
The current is 1.3,mA
